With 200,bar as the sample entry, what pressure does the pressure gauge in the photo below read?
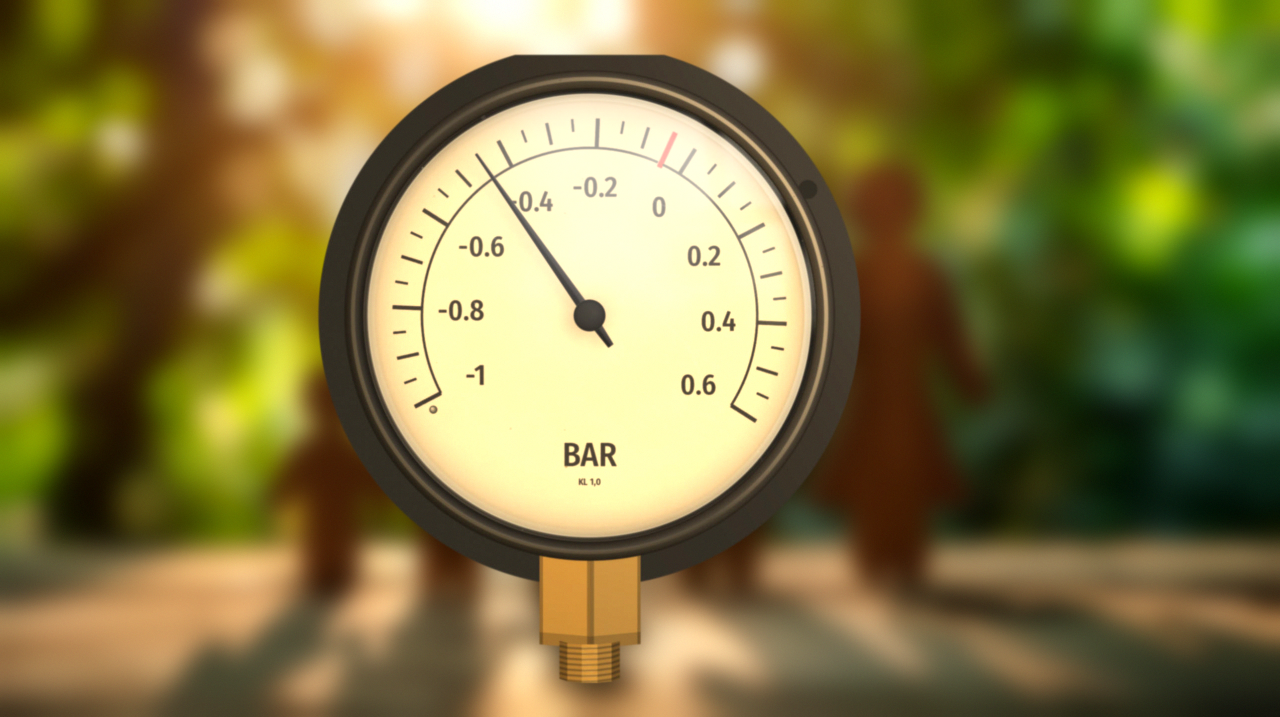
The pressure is -0.45,bar
